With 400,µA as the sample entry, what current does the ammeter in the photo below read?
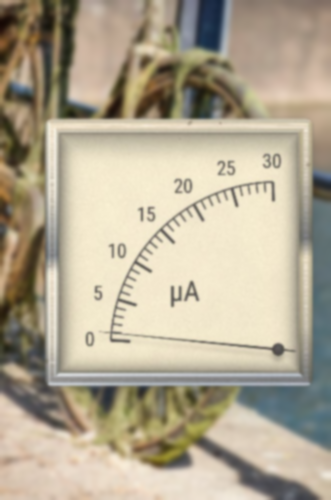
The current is 1,µA
